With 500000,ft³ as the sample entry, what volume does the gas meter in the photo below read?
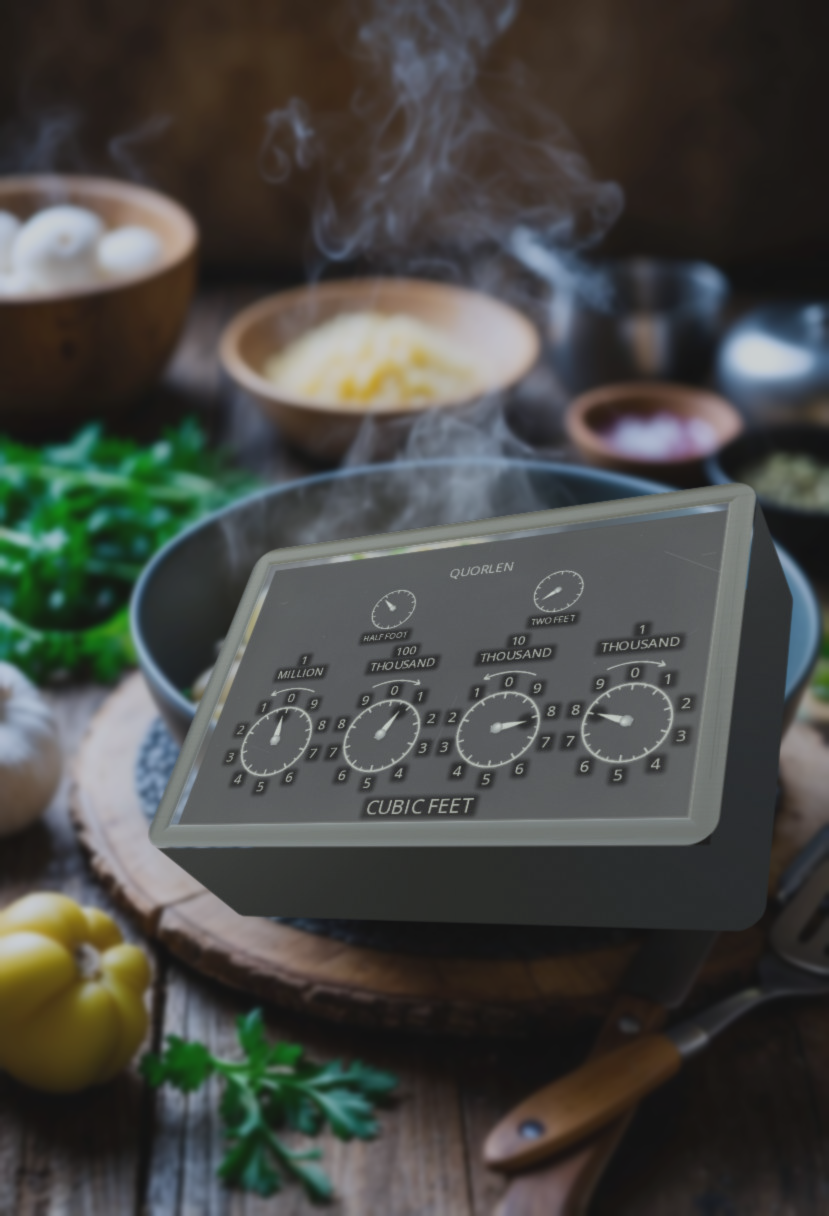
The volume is 7800,ft³
